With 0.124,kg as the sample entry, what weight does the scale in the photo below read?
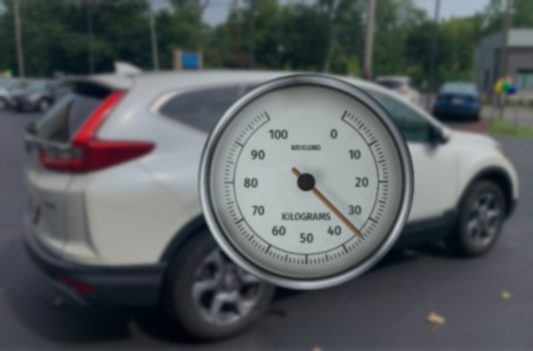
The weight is 35,kg
